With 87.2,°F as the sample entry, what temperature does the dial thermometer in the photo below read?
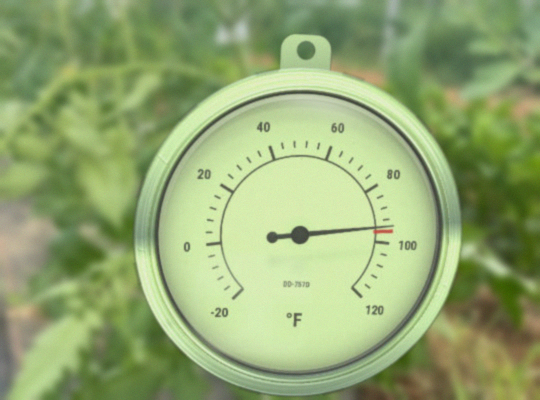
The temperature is 94,°F
